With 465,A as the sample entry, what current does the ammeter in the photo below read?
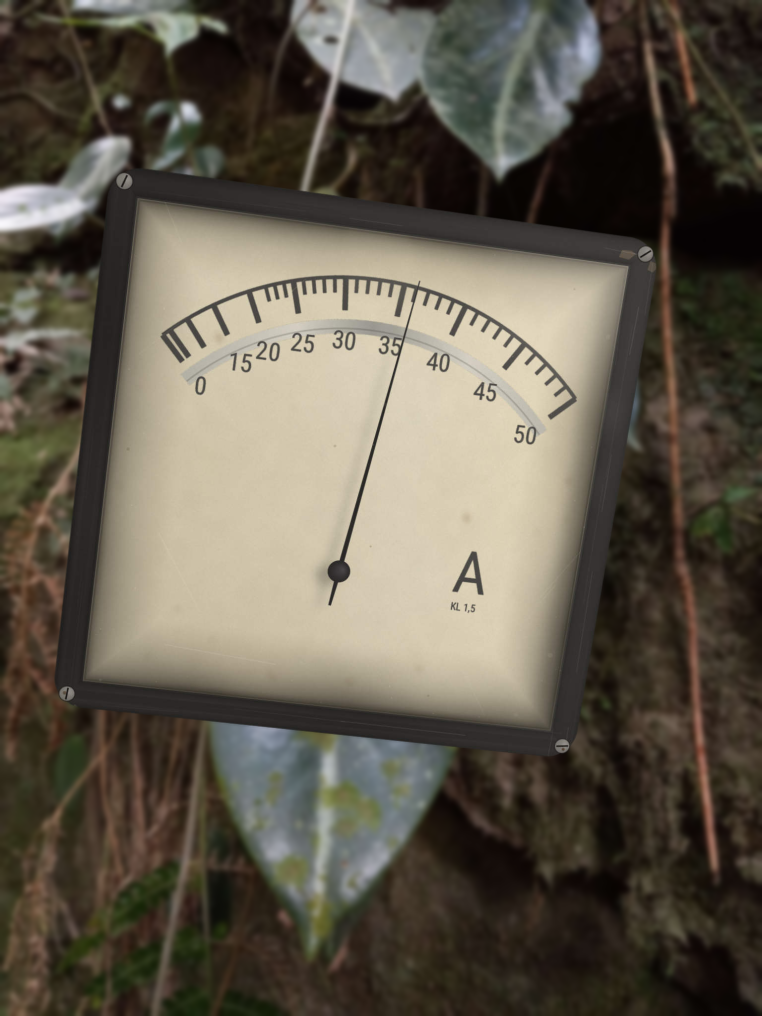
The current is 36,A
